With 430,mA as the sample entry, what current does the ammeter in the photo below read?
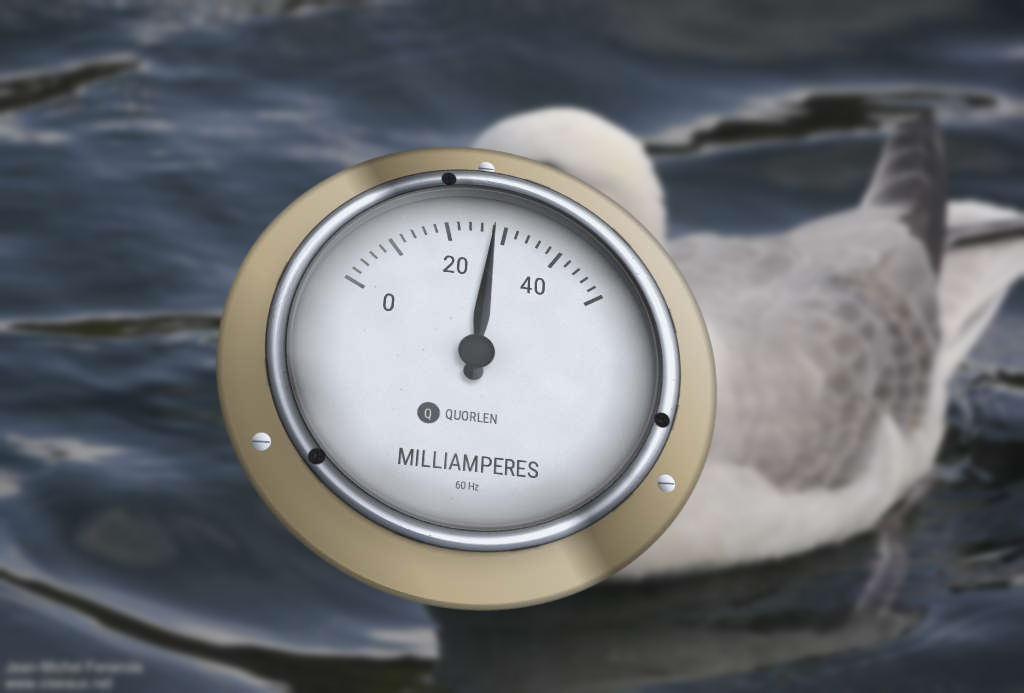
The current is 28,mA
